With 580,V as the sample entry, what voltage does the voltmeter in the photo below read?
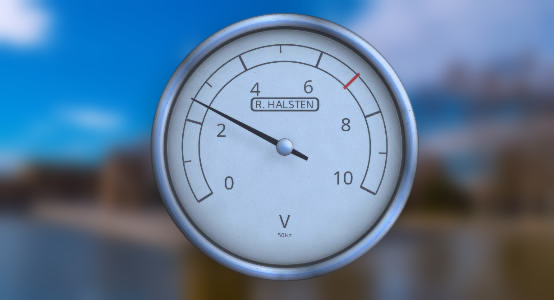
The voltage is 2.5,V
